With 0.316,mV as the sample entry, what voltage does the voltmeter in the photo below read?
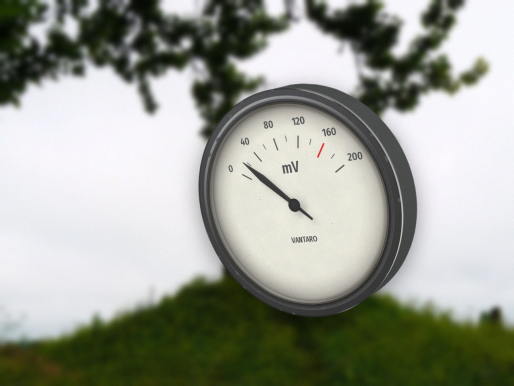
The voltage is 20,mV
